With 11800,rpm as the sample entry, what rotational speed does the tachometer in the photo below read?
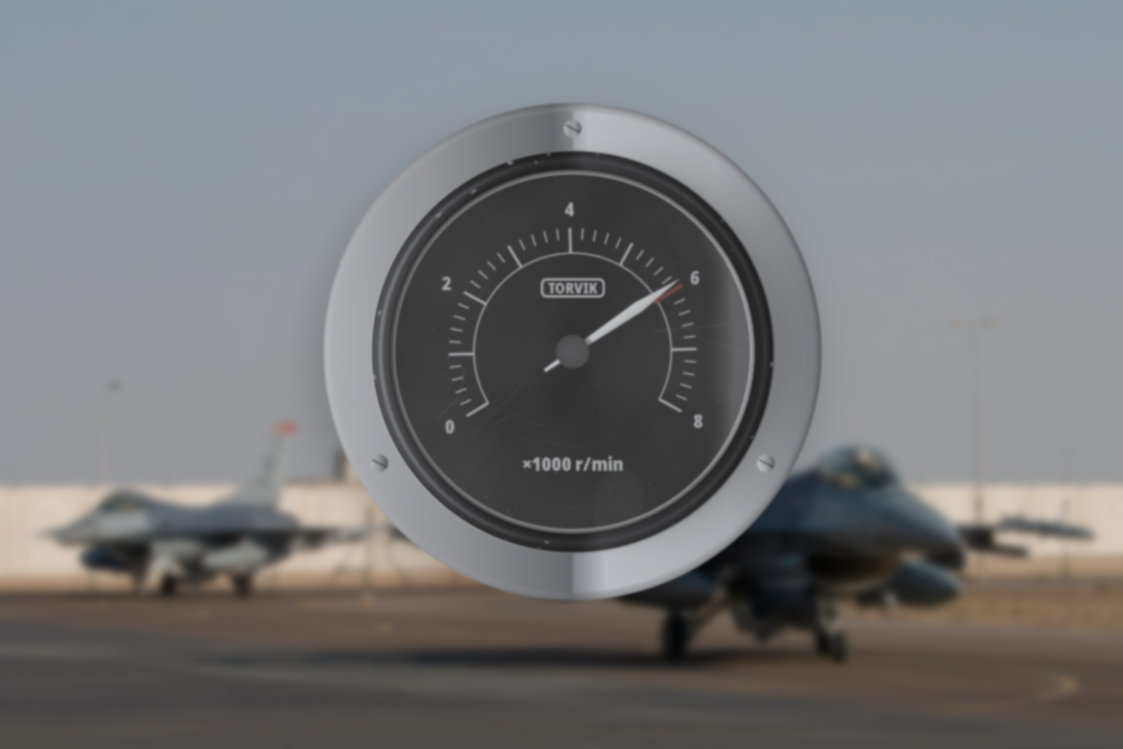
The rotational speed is 5900,rpm
